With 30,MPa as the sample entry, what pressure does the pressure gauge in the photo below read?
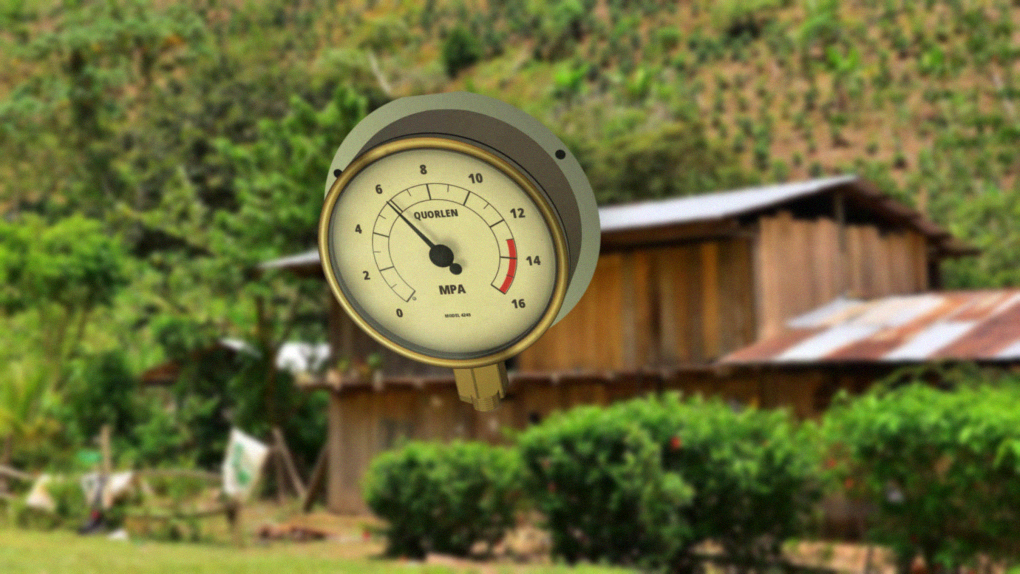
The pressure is 6,MPa
